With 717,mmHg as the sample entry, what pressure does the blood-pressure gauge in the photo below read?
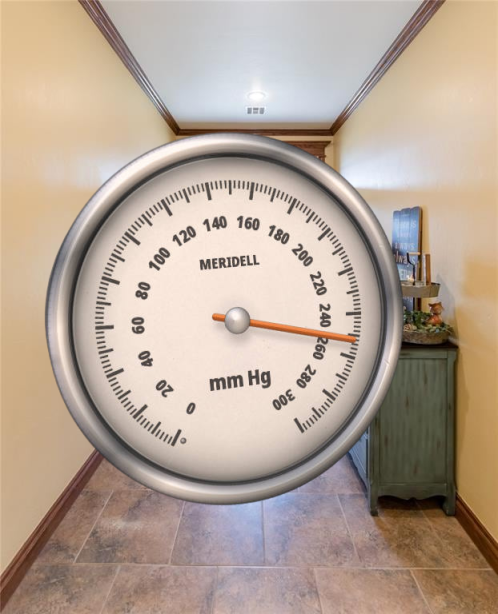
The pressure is 252,mmHg
